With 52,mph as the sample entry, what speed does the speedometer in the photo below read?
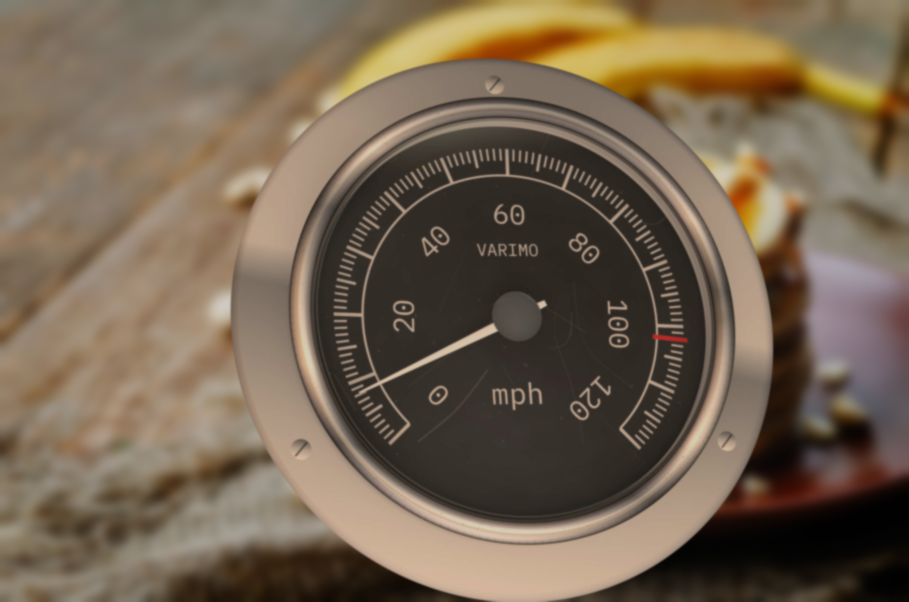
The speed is 8,mph
